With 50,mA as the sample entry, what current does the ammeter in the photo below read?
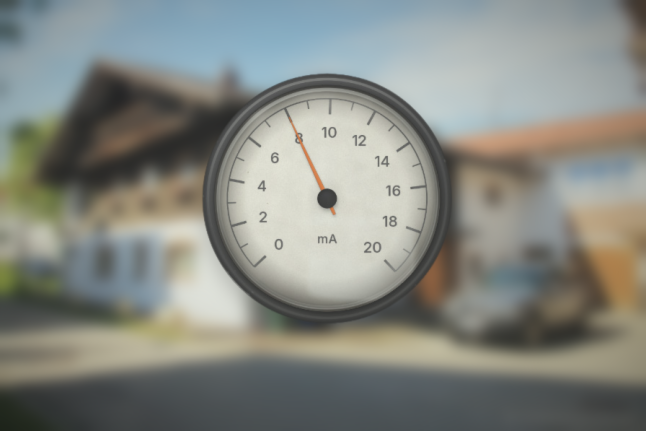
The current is 8,mA
